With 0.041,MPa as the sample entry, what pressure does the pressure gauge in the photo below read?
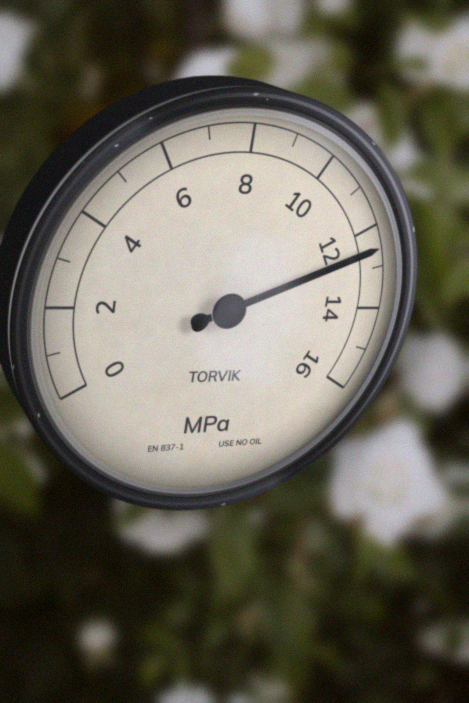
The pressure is 12.5,MPa
